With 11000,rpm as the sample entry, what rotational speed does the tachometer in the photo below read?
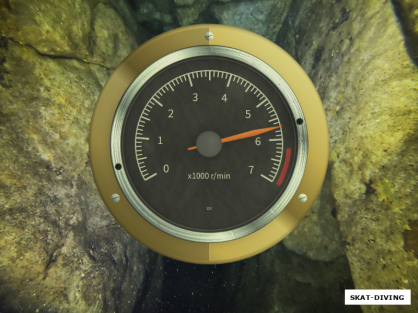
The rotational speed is 5700,rpm
